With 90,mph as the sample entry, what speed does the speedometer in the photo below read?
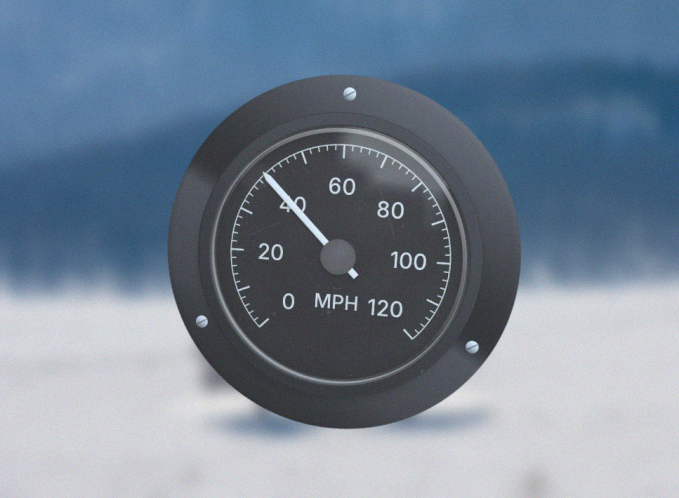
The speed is 40,mph
